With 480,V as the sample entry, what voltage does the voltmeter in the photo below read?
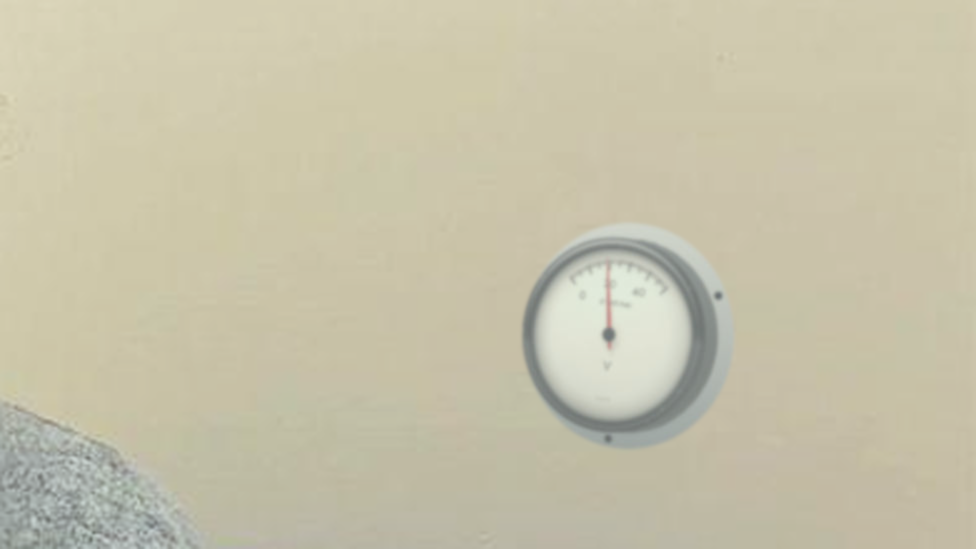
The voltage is 20,V
